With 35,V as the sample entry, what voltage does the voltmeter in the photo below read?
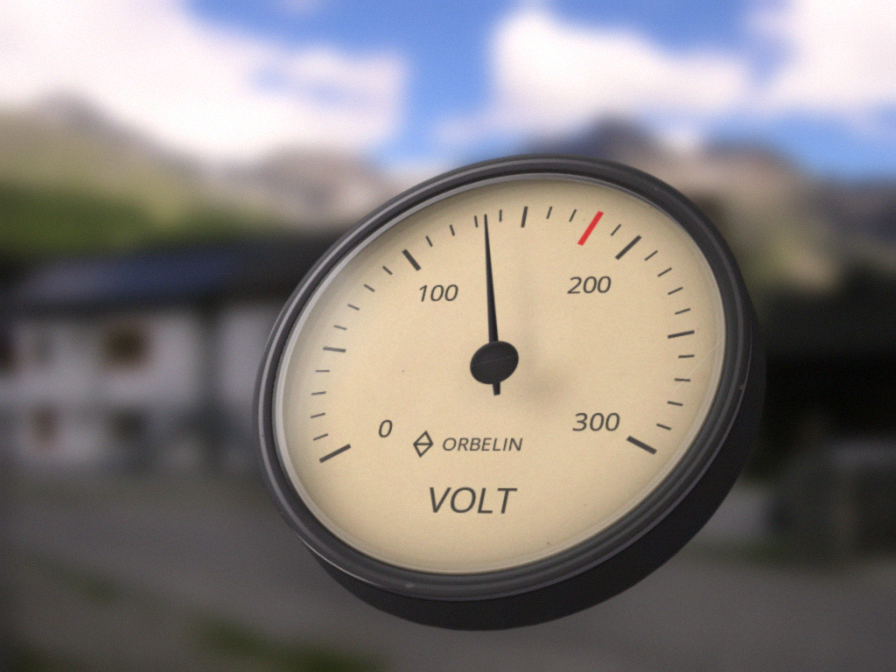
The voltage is 135,V
